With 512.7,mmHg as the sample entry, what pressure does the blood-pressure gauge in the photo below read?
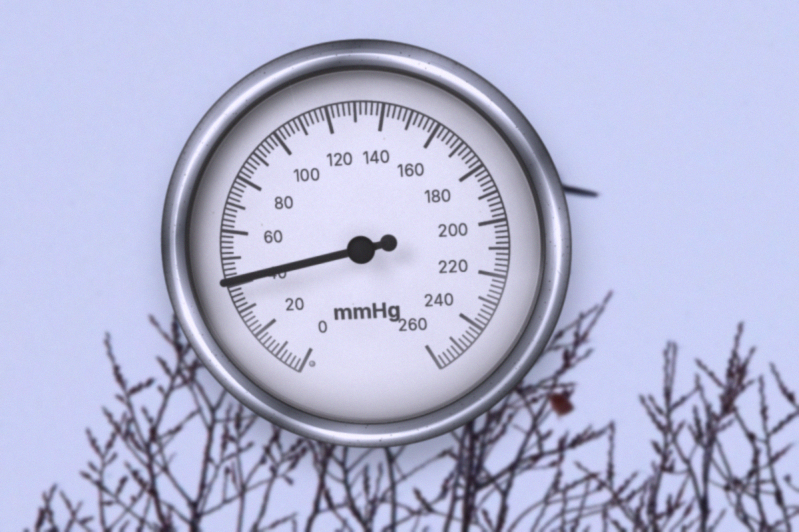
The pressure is 42,mmHg
